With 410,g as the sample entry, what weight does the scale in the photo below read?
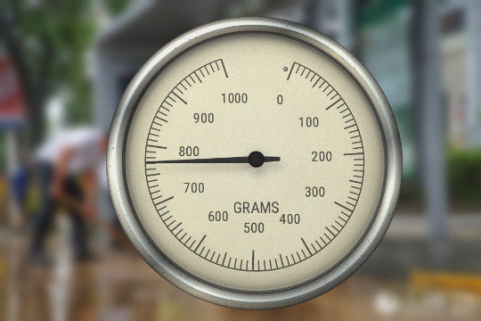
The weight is 770,g
